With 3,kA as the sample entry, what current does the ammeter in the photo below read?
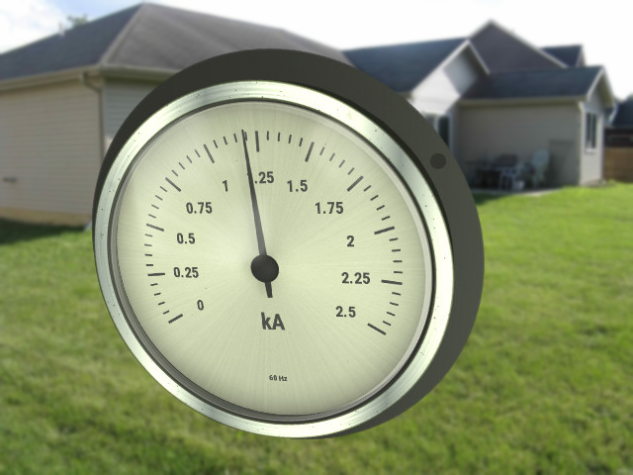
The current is 1.2,kA
